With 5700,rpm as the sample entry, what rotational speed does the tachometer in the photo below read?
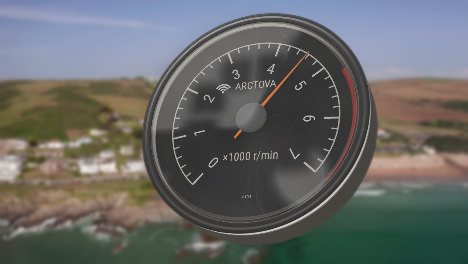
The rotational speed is 4600,rpm
